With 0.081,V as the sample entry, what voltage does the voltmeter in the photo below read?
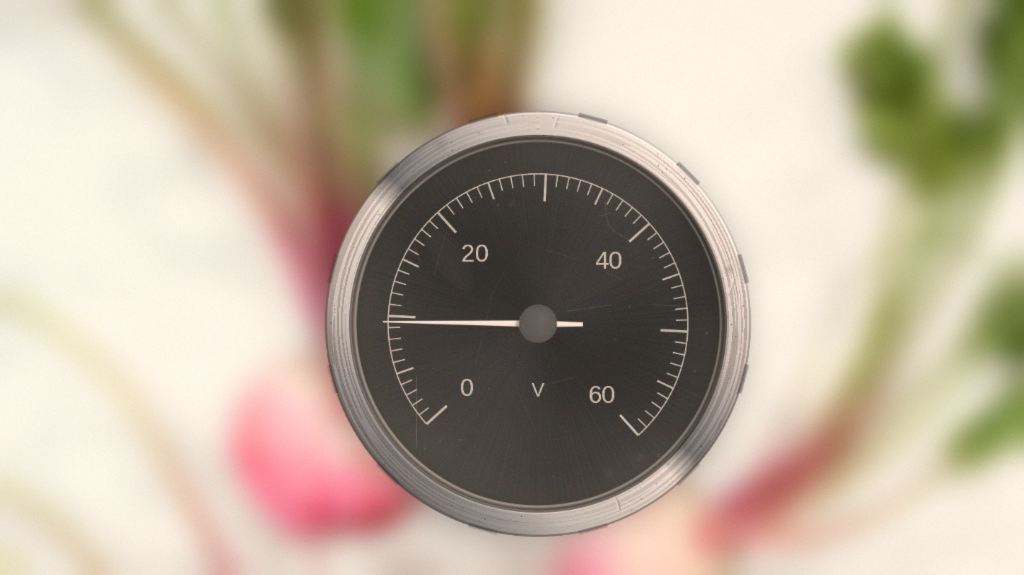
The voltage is 9.5,V
